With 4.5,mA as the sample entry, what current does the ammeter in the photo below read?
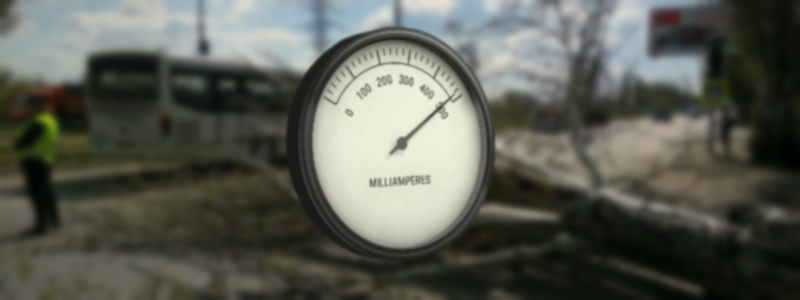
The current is 480,mA
